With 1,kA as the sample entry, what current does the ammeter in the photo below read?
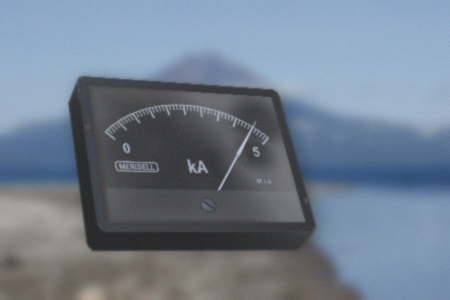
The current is 4.5,kA
